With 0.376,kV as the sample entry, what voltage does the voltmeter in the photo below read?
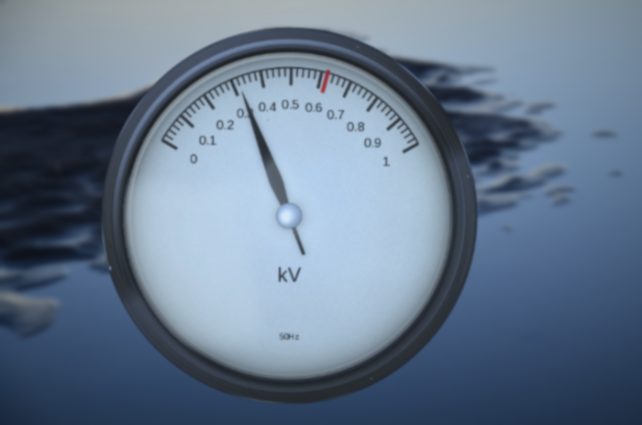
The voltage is 0.32,kV
